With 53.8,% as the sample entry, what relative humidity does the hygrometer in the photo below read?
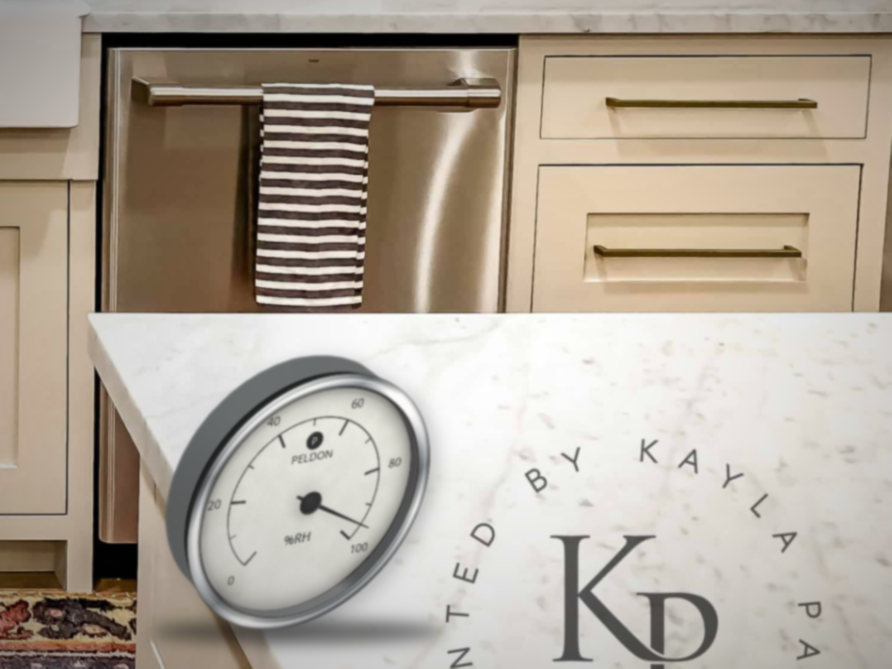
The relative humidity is 95,%
